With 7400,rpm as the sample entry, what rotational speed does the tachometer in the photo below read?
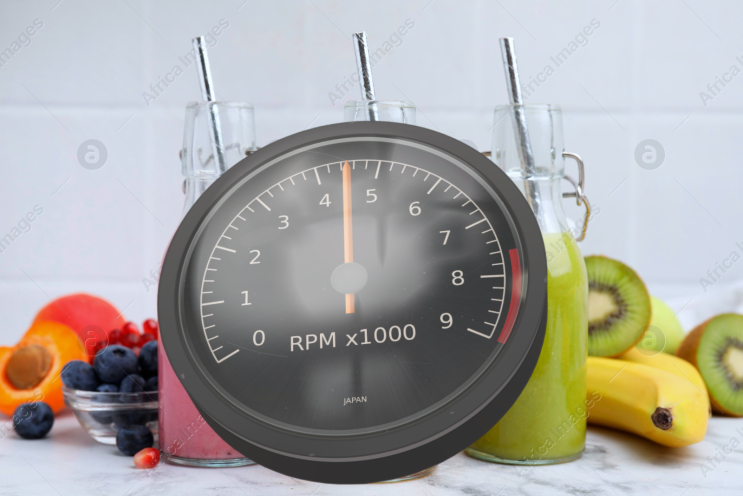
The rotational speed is 4500,rpm
